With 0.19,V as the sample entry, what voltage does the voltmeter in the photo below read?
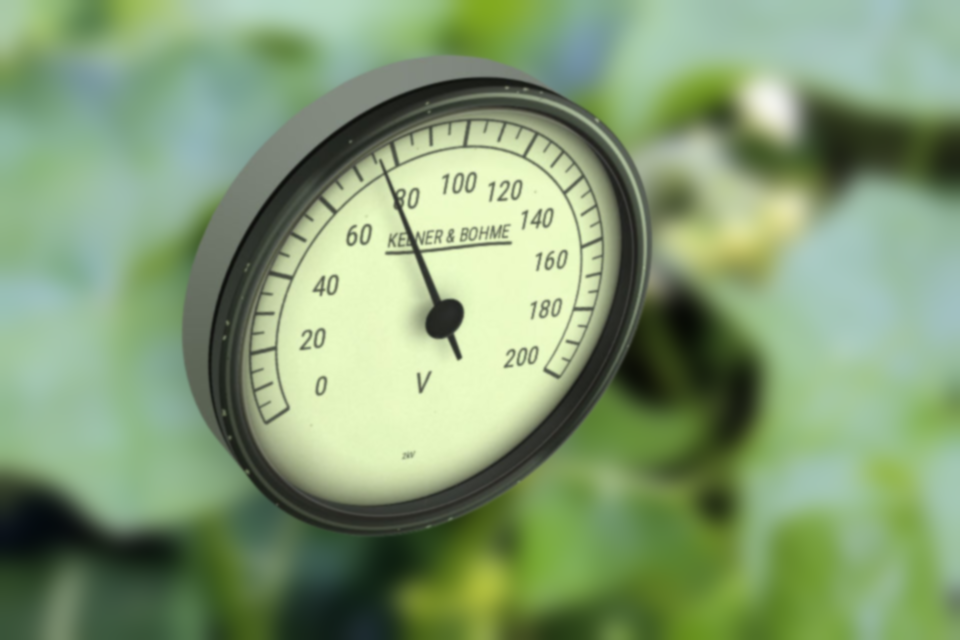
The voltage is 75,V
